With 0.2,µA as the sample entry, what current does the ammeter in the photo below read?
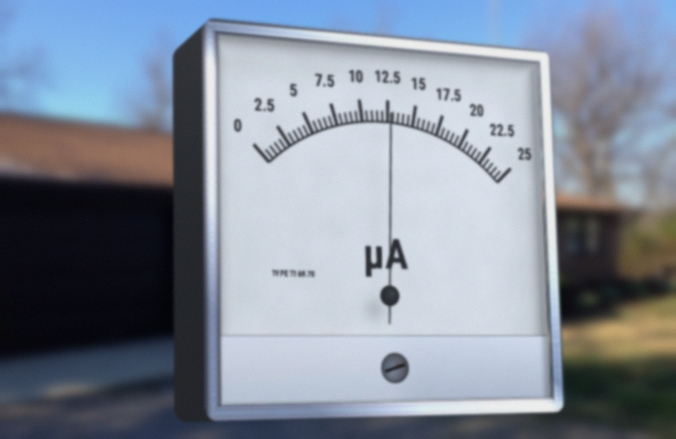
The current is 12.5,µA
